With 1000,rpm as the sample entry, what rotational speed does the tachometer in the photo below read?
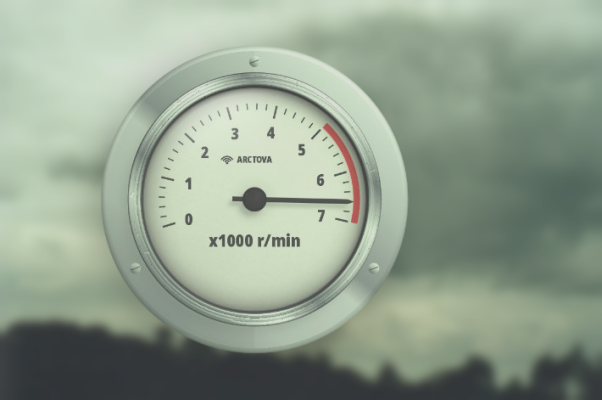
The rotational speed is 6600,rpm
